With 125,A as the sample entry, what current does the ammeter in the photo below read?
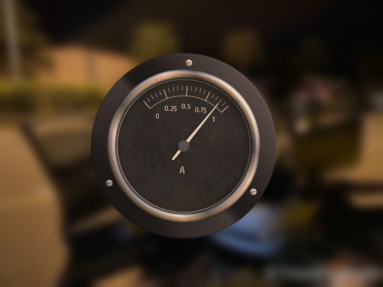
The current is 0.9,A
